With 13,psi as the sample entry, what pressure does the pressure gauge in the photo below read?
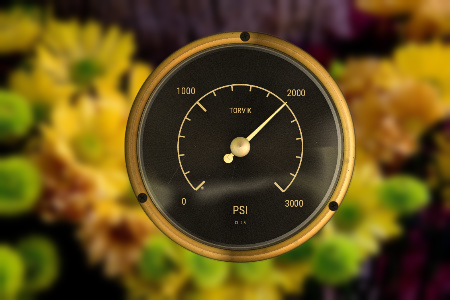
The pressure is 2000,psi
